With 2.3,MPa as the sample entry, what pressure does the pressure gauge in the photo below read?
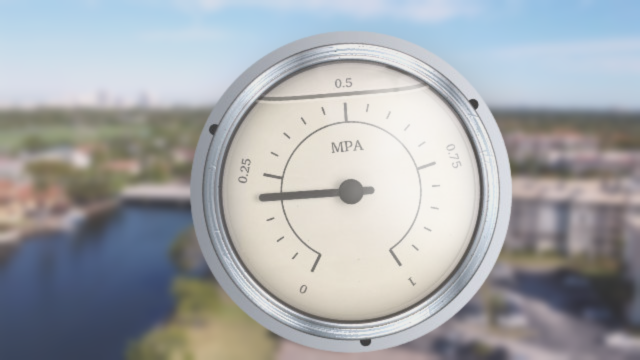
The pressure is 0.2,MPa
